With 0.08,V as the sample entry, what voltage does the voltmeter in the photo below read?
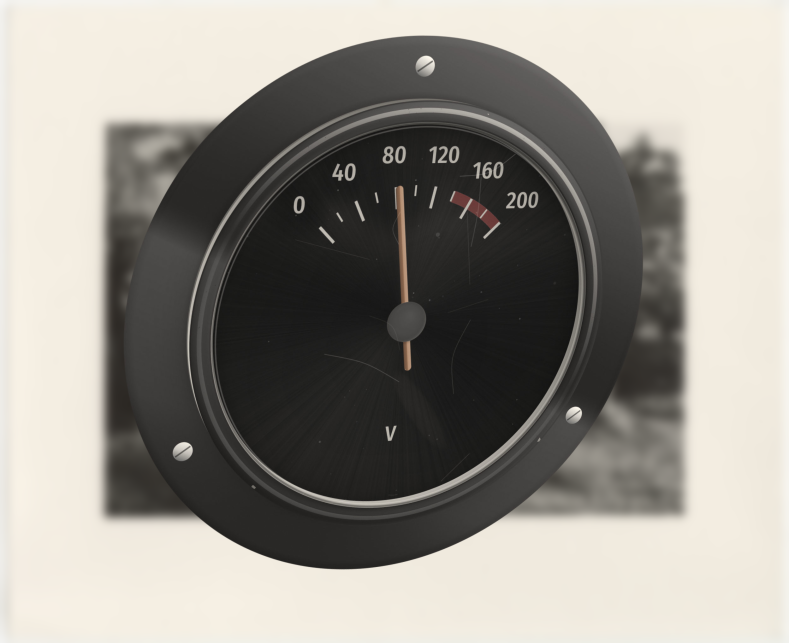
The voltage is 80,V
